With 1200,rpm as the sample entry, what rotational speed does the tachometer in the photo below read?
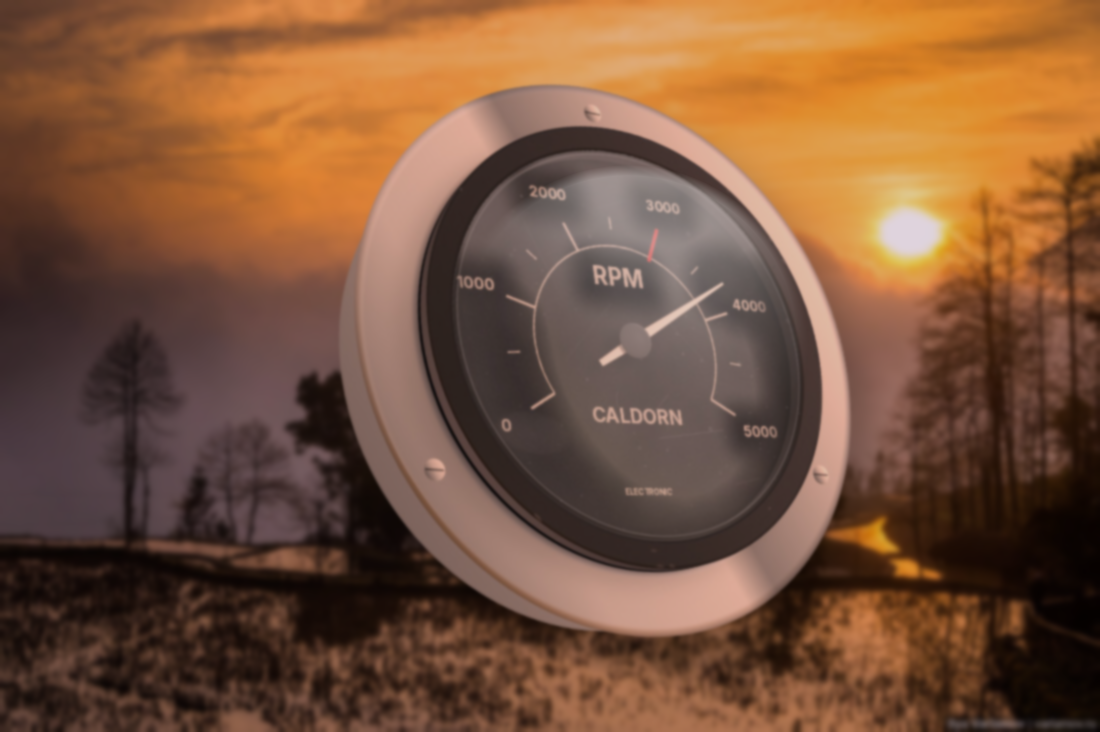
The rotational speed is 3750,rpm
